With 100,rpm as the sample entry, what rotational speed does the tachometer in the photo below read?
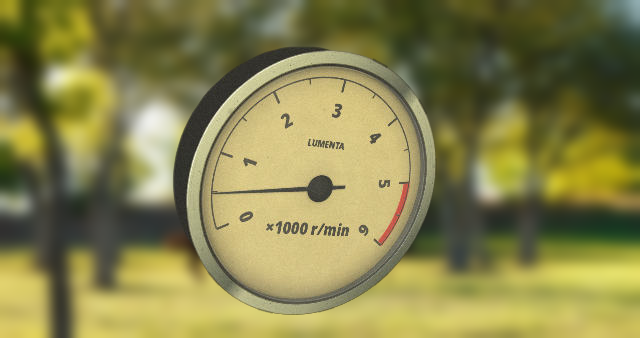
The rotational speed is 500,rpm
